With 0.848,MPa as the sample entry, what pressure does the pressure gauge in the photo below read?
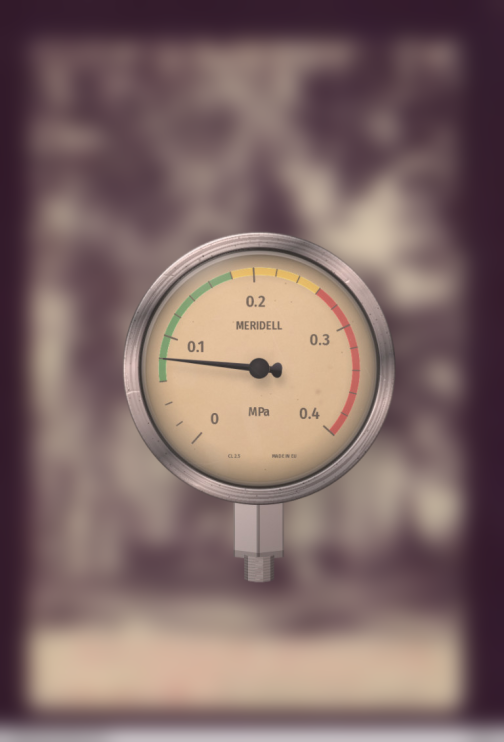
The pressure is 0.08,MPa
